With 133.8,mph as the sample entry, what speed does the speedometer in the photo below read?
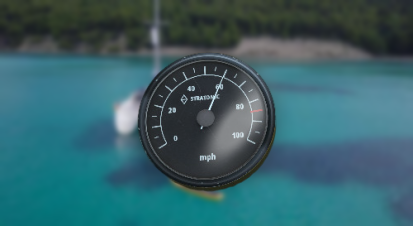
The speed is 60,mph
